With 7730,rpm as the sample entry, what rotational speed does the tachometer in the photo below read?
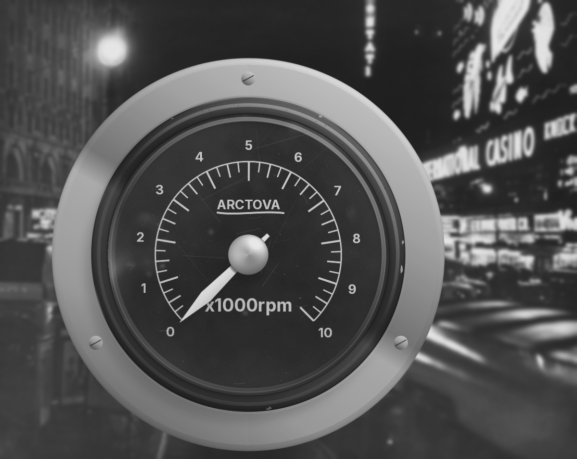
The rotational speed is 0,rpm
